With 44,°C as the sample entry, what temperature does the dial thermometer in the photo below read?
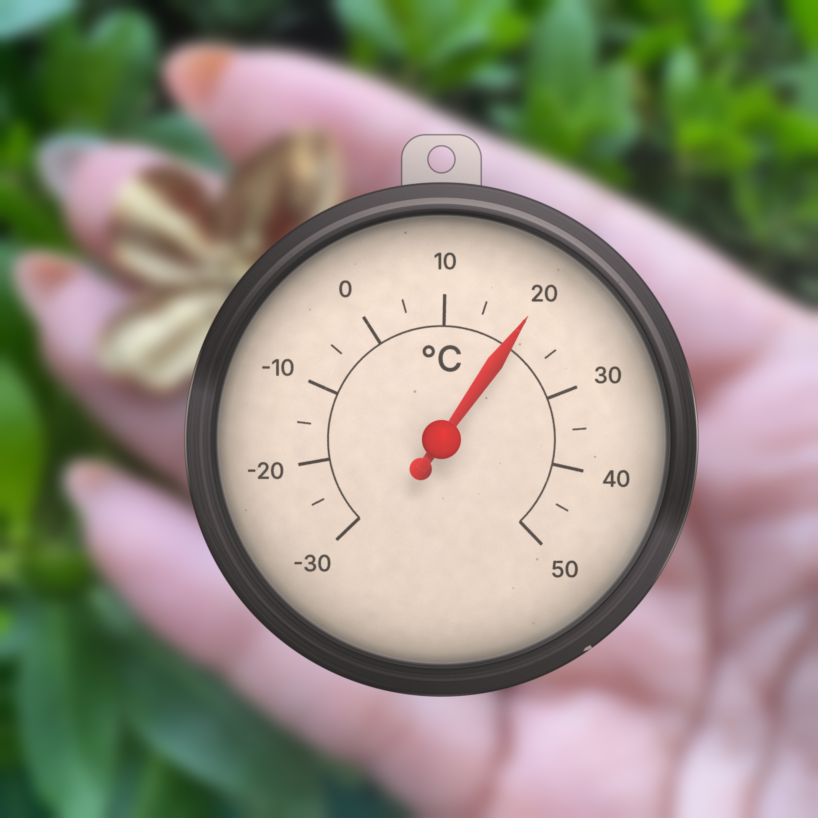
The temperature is 20,°C
